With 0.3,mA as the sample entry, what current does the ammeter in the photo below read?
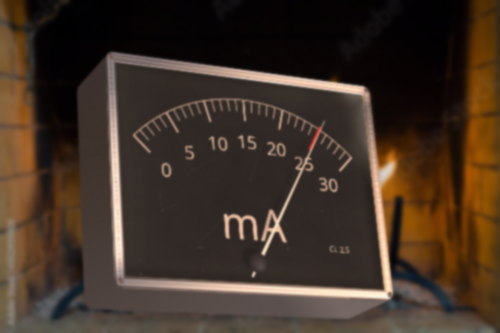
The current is 25,mA
